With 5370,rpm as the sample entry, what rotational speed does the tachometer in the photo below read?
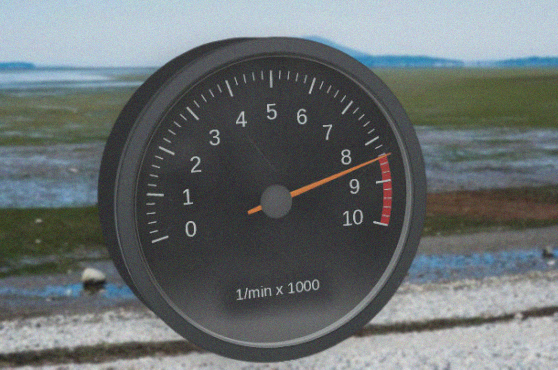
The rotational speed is 8400,rpm
